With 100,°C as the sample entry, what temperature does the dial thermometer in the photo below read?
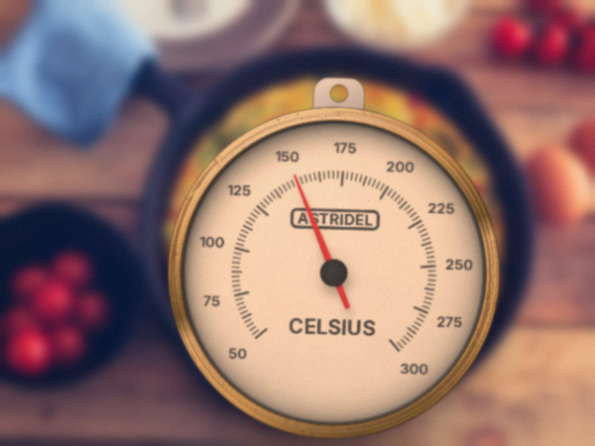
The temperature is 150,°C
